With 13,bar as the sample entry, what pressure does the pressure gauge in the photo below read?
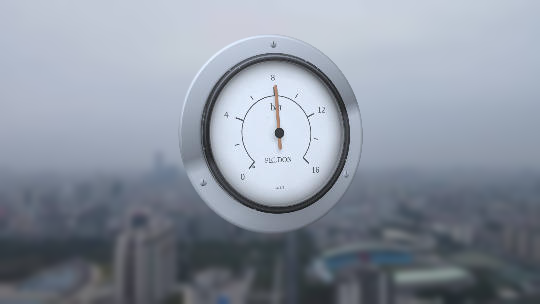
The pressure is 8,bar
